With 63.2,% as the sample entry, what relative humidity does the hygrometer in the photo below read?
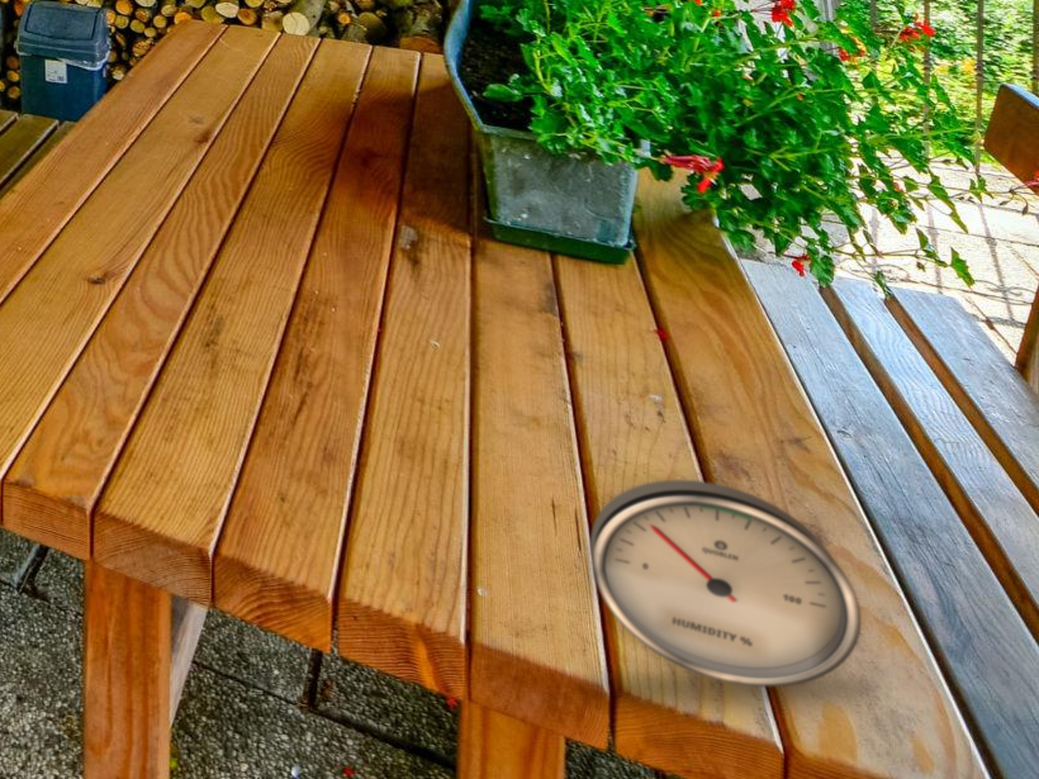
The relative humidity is 25,%
